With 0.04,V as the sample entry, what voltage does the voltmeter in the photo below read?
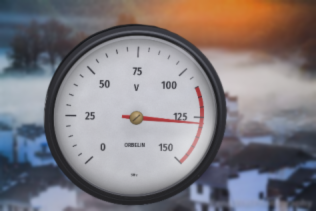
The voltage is 127.5,V
